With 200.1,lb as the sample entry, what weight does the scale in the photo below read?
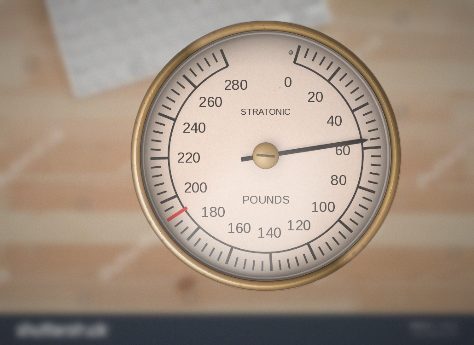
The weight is 56,lb
